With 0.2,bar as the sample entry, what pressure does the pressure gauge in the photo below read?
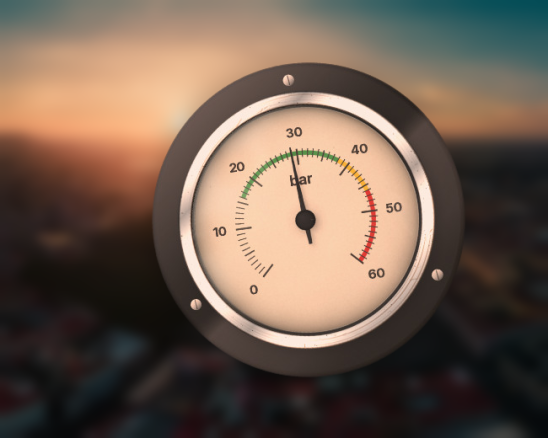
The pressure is 29,bar
